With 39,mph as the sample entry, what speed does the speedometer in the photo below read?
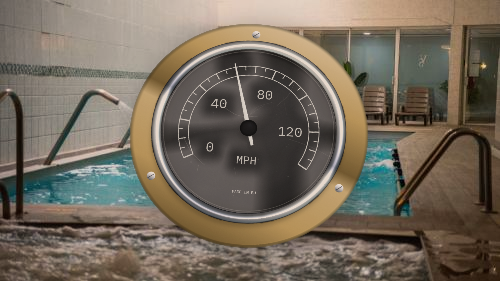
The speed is 60,mph
